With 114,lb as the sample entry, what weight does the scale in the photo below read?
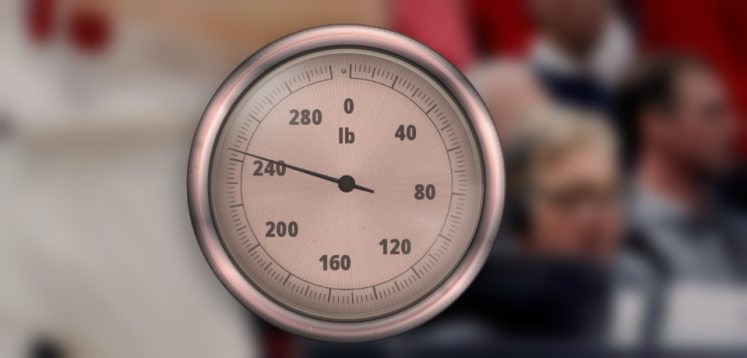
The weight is 244,lb
